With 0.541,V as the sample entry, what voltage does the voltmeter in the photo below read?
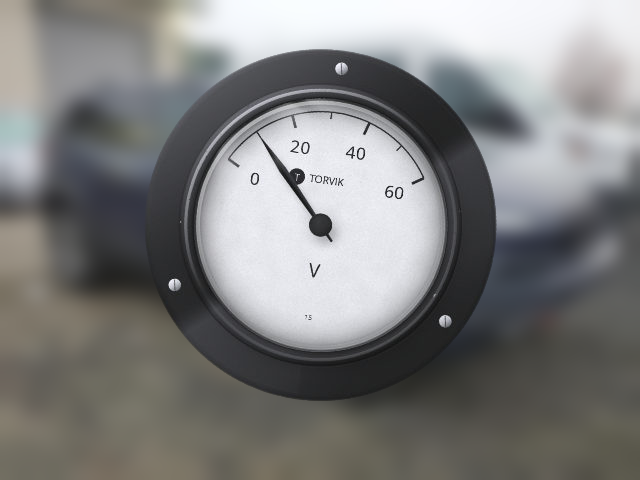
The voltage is 10,V
